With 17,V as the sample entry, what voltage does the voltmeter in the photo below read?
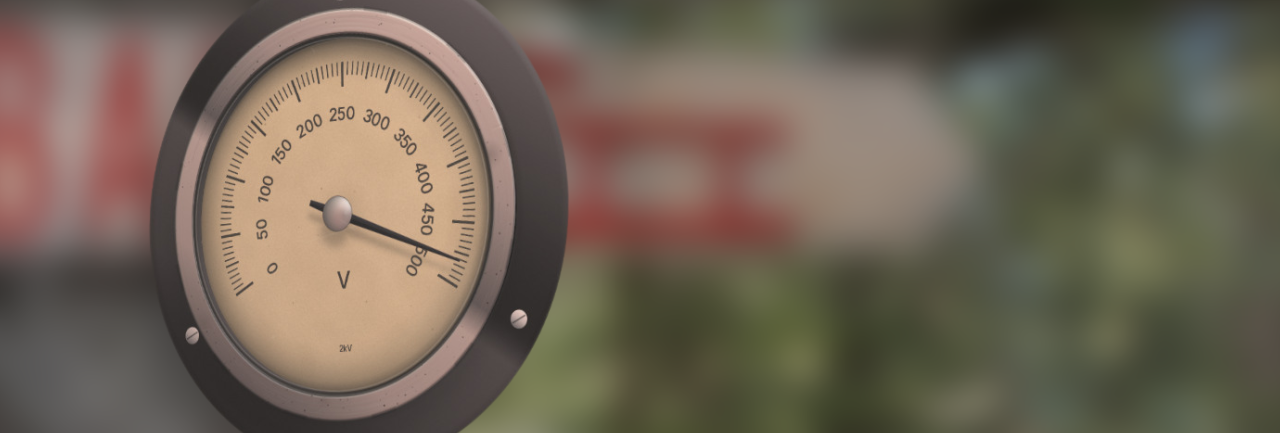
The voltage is 480,V
